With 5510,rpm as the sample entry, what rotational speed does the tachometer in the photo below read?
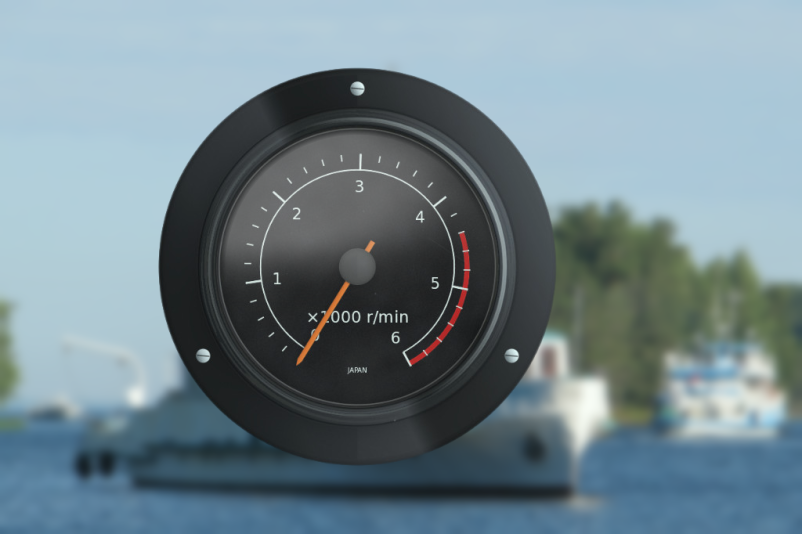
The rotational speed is 0,rpm
